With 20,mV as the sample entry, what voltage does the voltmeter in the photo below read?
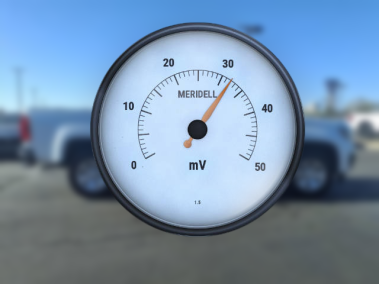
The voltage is 32,mV
